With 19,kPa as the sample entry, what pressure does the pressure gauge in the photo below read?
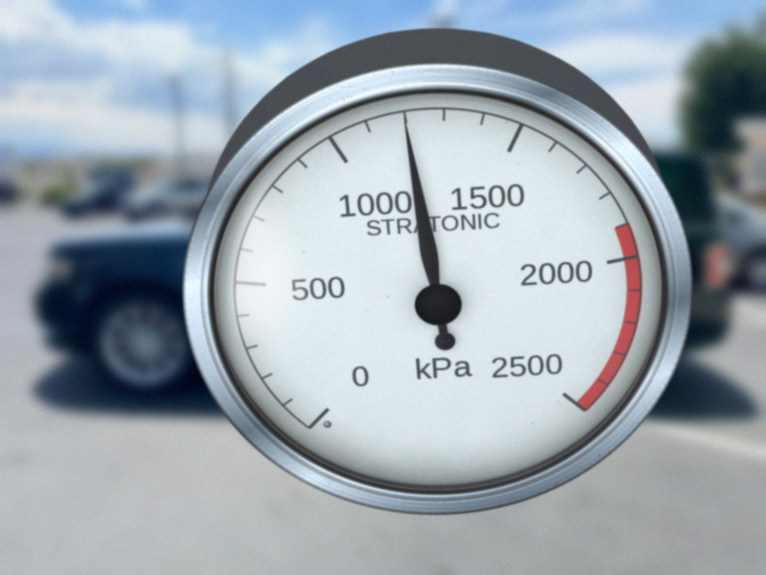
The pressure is 1200,kPa
